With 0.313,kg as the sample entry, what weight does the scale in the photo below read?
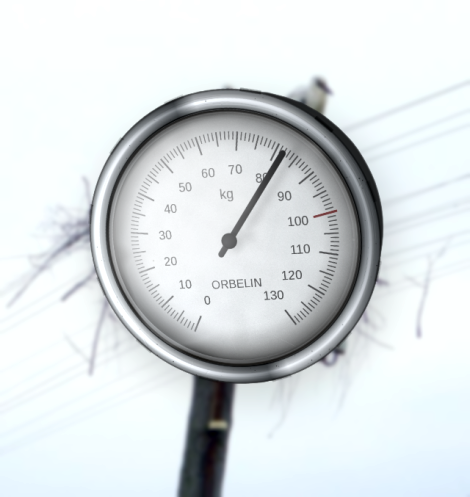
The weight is 82,kg
